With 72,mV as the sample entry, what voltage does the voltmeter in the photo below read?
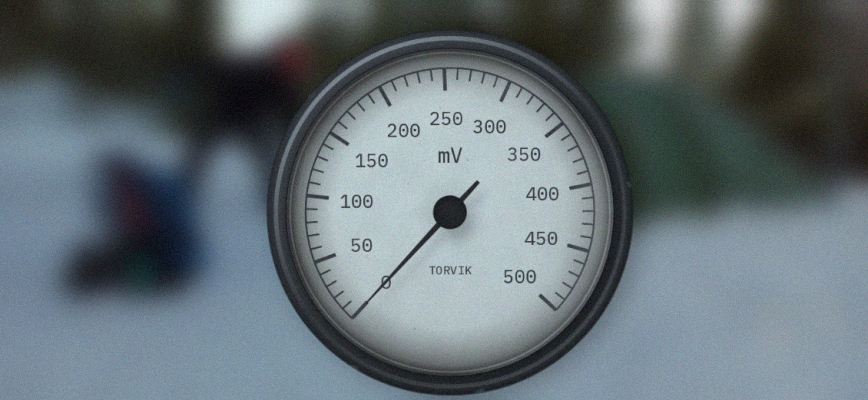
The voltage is 0,mV
